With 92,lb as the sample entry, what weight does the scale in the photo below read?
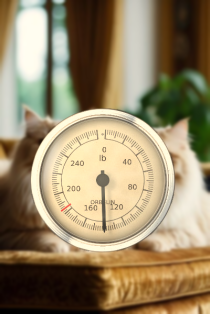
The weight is 140,lb
